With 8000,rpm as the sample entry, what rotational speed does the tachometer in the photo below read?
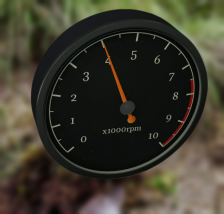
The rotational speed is 4000,rpm
